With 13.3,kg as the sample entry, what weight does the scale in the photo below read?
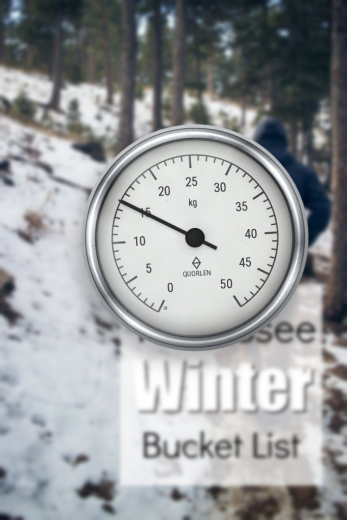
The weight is 15,kg
